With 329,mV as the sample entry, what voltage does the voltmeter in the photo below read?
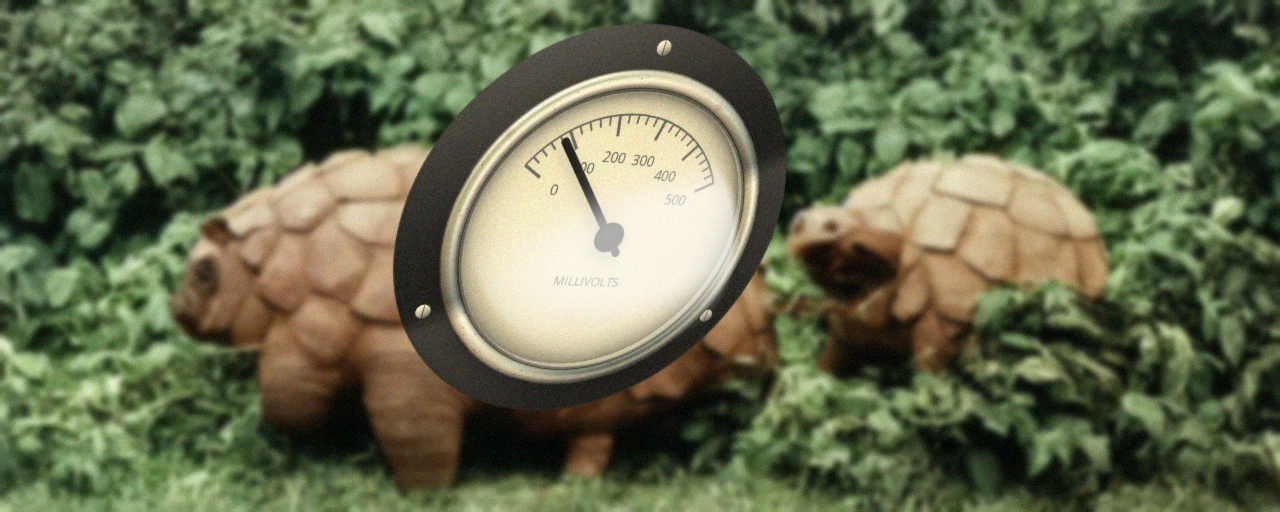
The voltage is 80,mV
